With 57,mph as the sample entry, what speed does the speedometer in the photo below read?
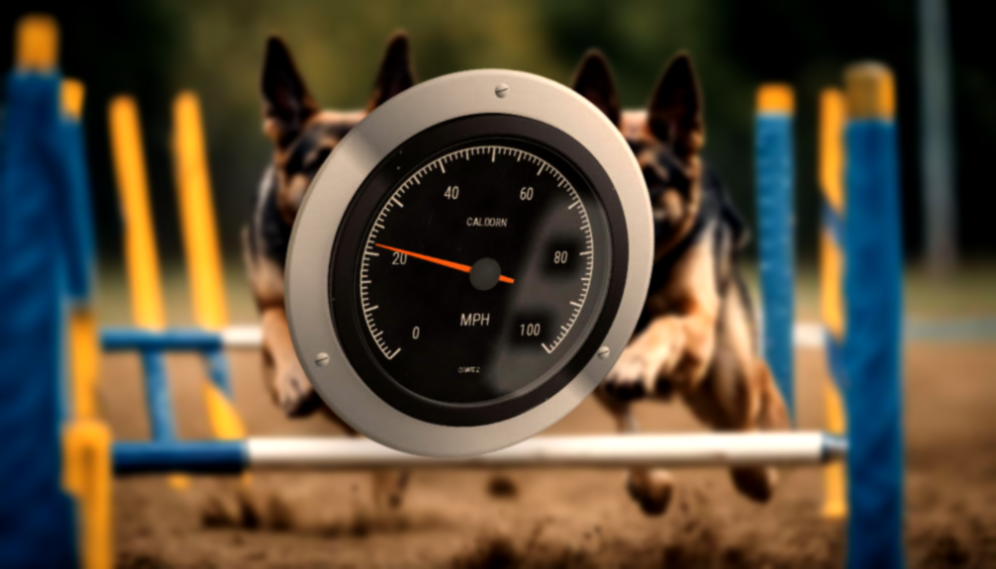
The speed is 22,mph
